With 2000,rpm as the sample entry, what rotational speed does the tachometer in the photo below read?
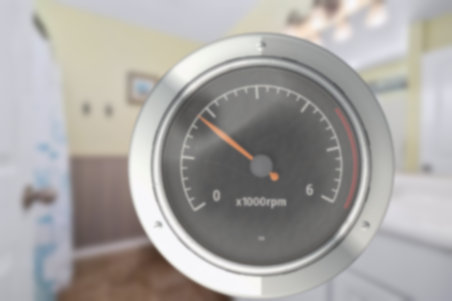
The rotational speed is 1800,rpm
